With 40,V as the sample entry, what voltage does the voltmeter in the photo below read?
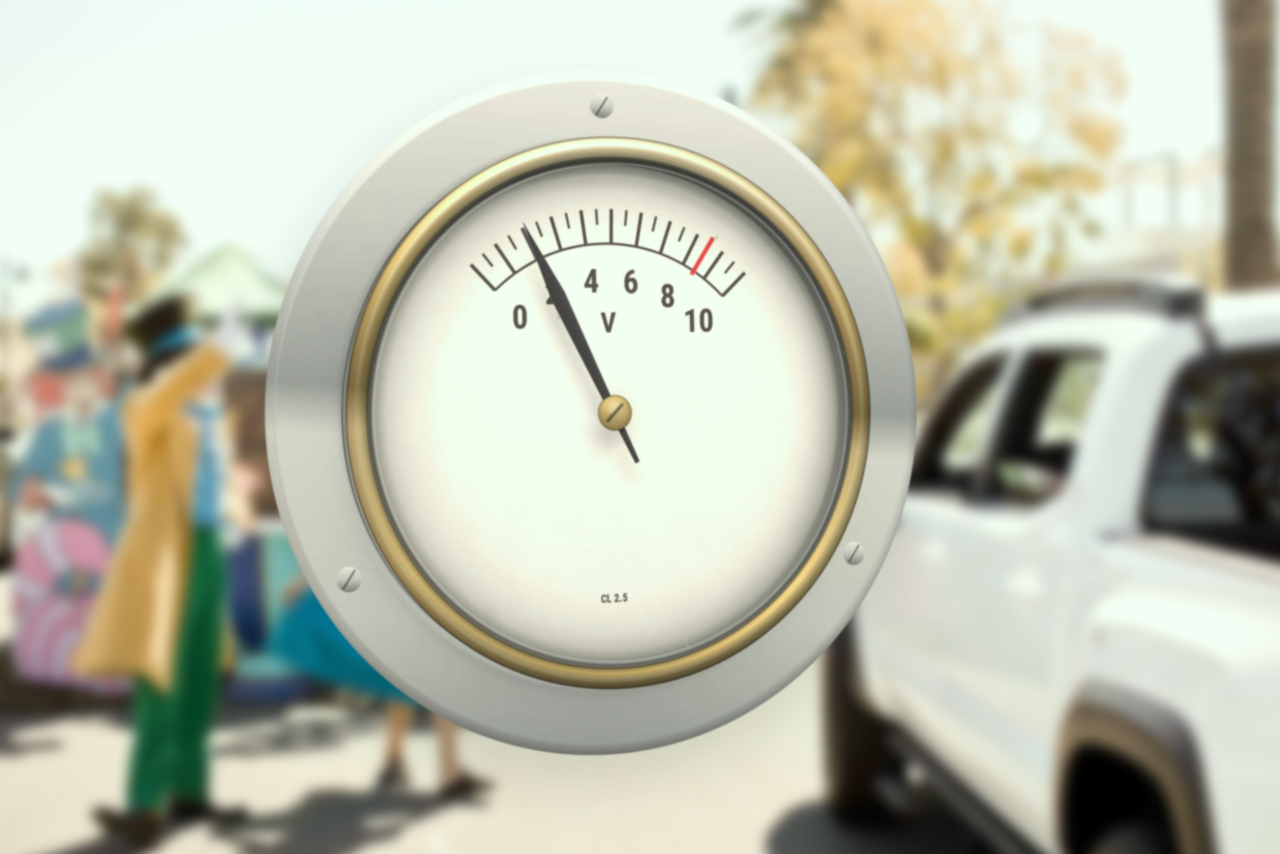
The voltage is 2,V
